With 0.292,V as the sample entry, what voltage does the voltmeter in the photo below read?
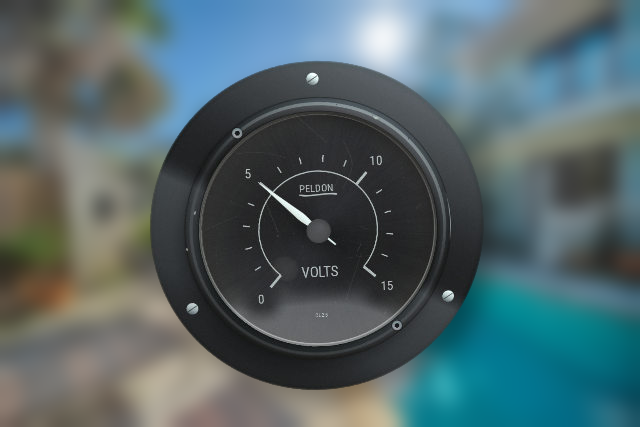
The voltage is 5,V
